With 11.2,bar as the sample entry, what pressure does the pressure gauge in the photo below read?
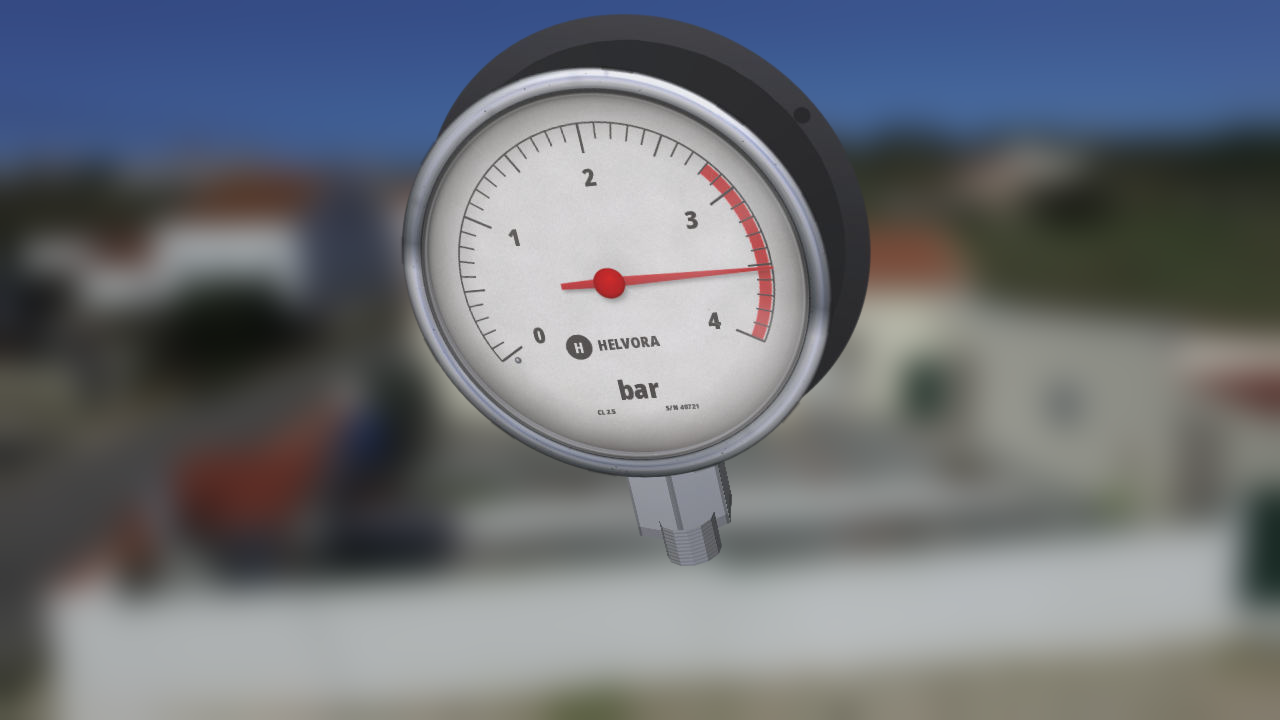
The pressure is 3.5,bar
